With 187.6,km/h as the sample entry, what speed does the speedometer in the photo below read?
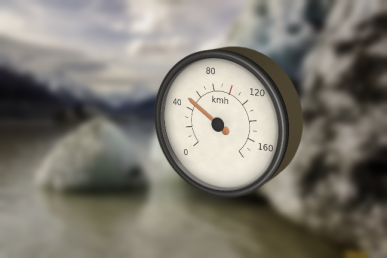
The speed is 50,km/h
